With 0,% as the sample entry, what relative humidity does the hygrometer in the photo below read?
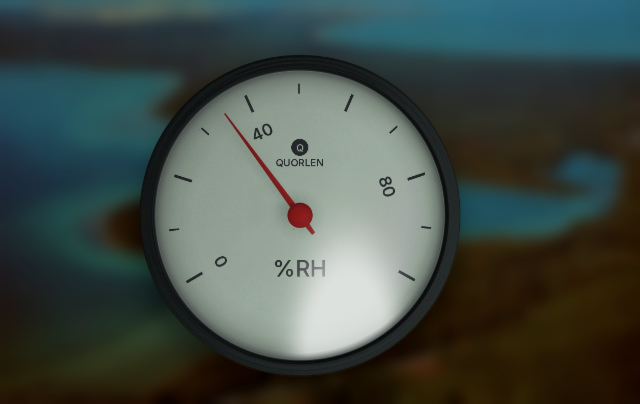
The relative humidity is 35,%
